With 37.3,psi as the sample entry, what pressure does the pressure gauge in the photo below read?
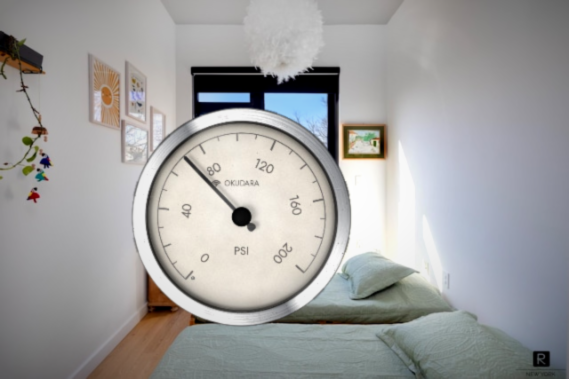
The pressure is 70,psi
